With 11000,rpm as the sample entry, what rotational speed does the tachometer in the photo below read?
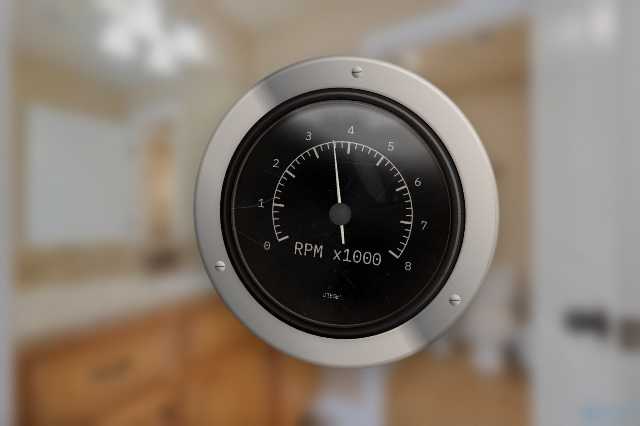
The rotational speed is 3600,rpm
